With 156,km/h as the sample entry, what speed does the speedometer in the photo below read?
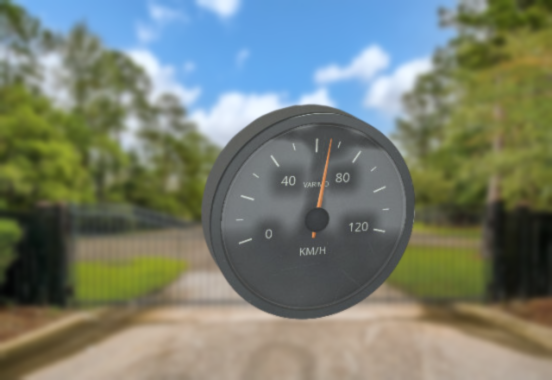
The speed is 65,km/h
